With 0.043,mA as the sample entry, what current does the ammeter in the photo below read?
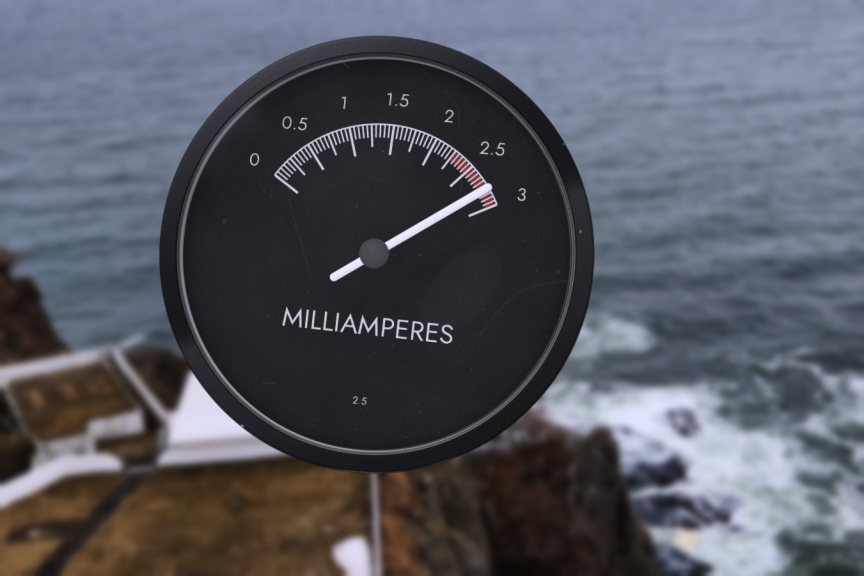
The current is 2.8,mA
